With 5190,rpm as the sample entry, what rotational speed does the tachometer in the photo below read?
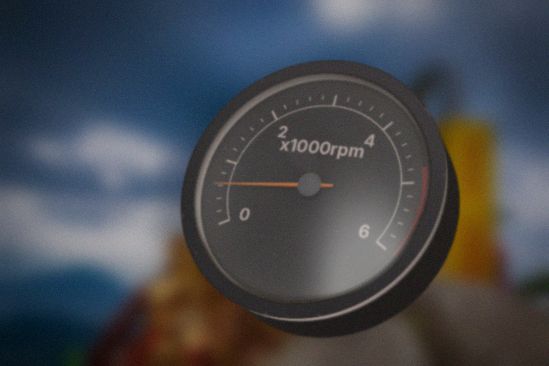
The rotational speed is 600,rpm
